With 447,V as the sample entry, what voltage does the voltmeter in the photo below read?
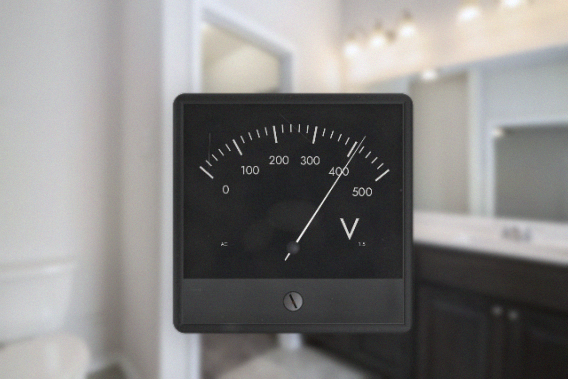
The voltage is 410,V
